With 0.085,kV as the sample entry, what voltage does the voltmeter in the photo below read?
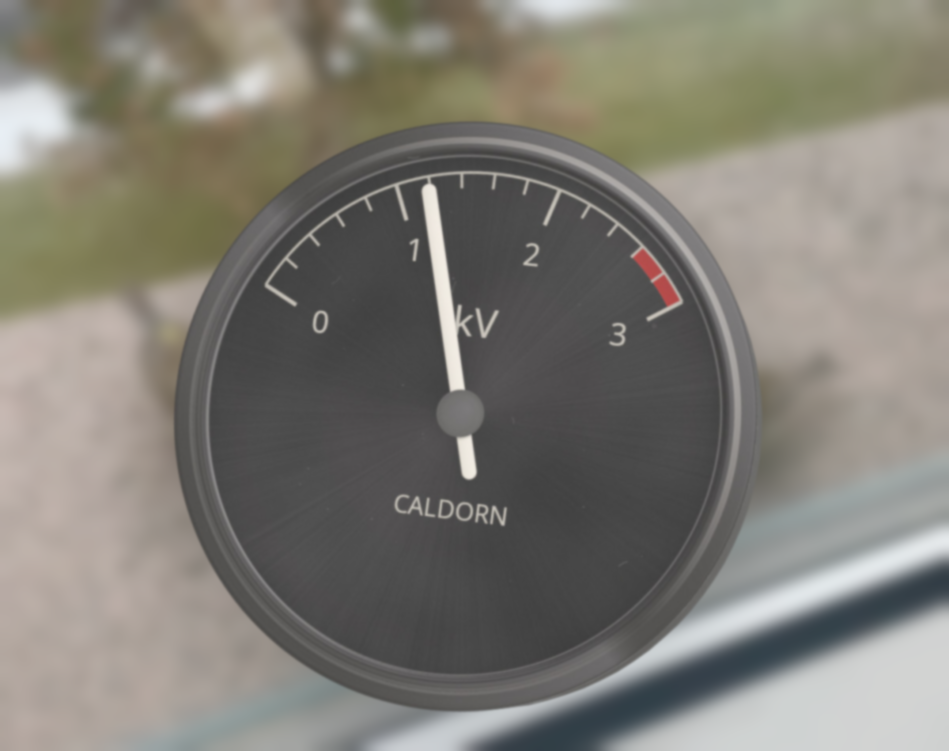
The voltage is 1.2,kV
